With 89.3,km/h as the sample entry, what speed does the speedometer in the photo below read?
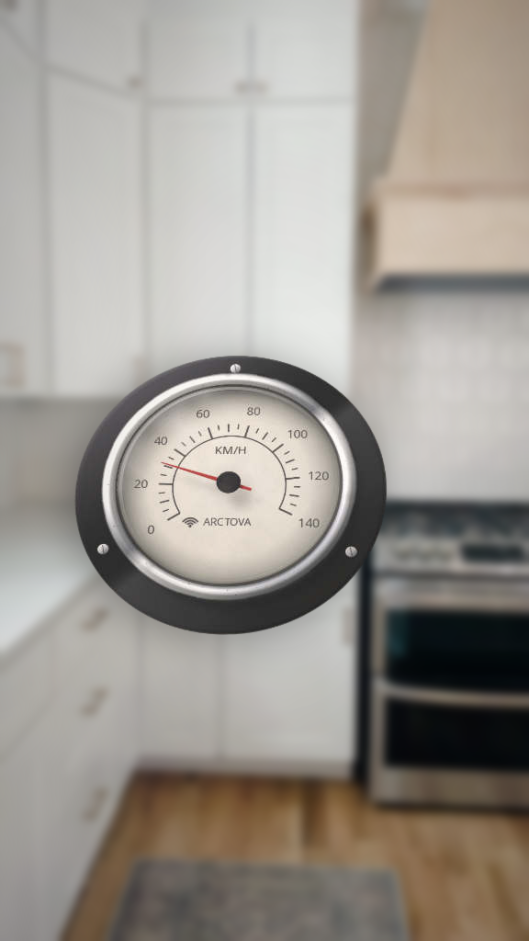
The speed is 30,km/h
